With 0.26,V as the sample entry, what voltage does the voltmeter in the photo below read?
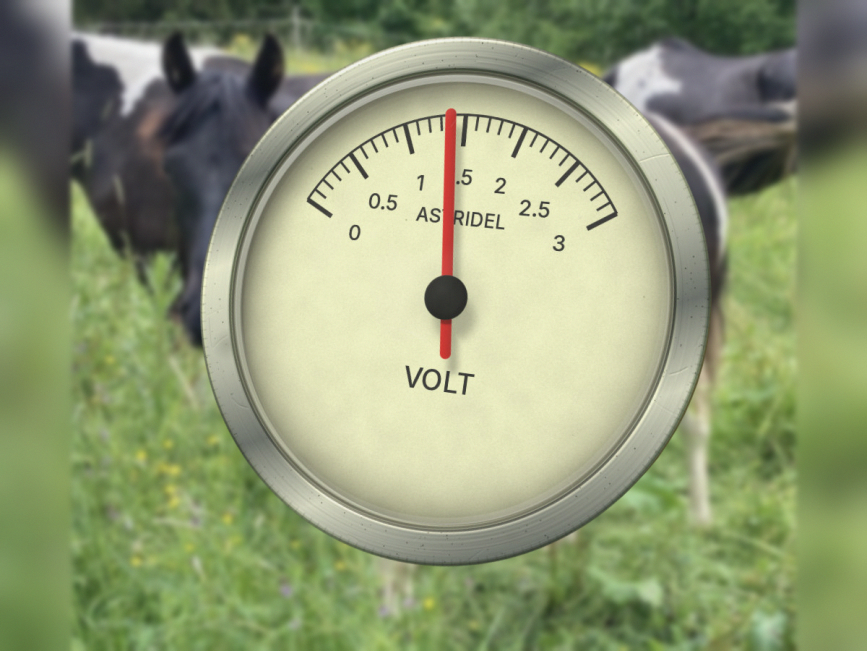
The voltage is 1.4,V
